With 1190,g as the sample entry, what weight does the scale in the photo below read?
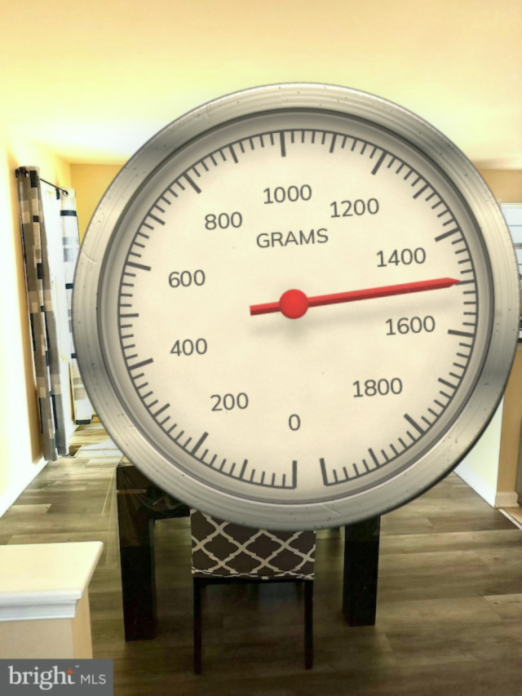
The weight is 1500,g
